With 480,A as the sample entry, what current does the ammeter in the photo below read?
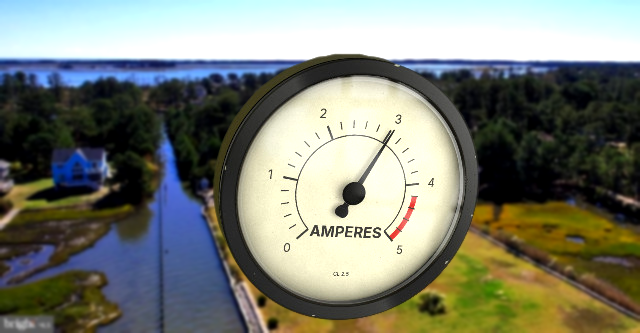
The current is 3,A
